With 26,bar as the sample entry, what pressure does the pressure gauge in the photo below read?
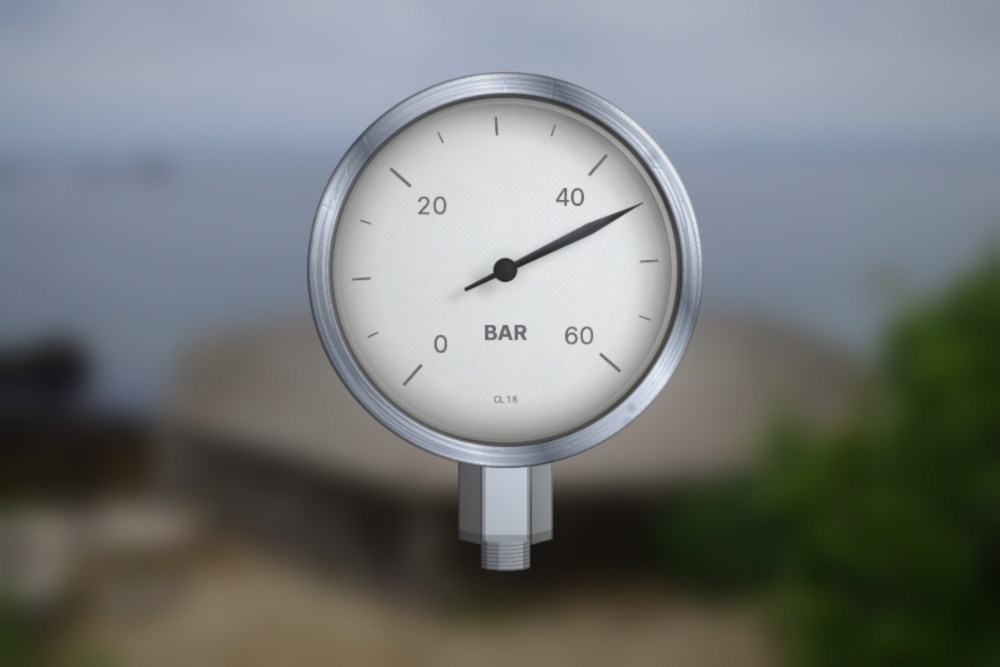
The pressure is 45,bar
